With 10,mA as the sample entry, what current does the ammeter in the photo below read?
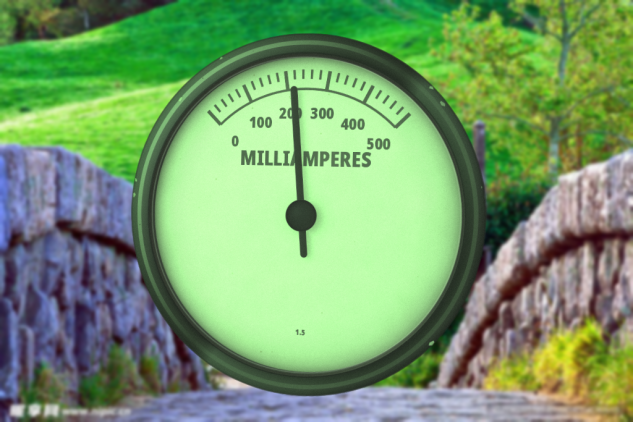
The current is 220,mA
